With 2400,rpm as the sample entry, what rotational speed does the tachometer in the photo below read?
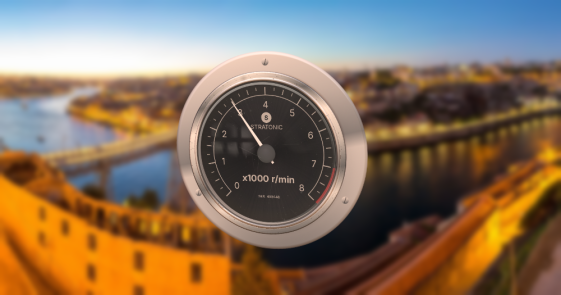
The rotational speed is 3000,rpm
